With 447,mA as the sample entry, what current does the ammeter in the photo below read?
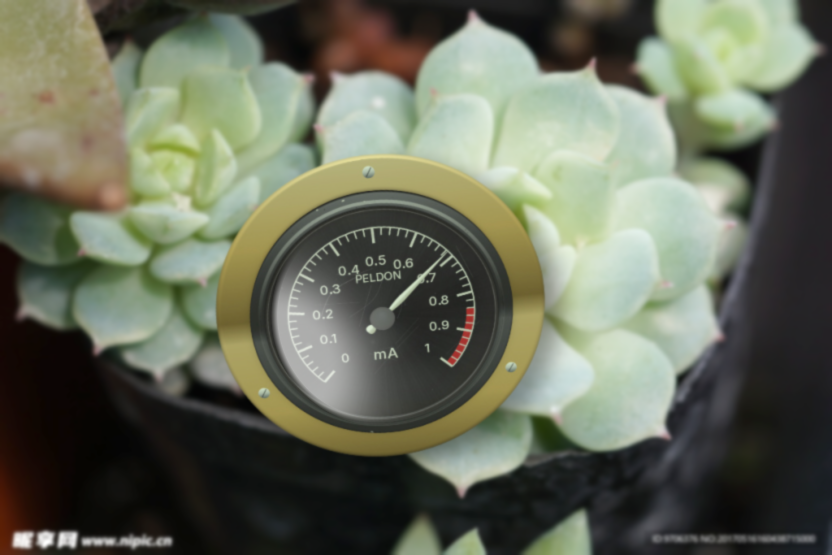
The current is 0.68,mA
